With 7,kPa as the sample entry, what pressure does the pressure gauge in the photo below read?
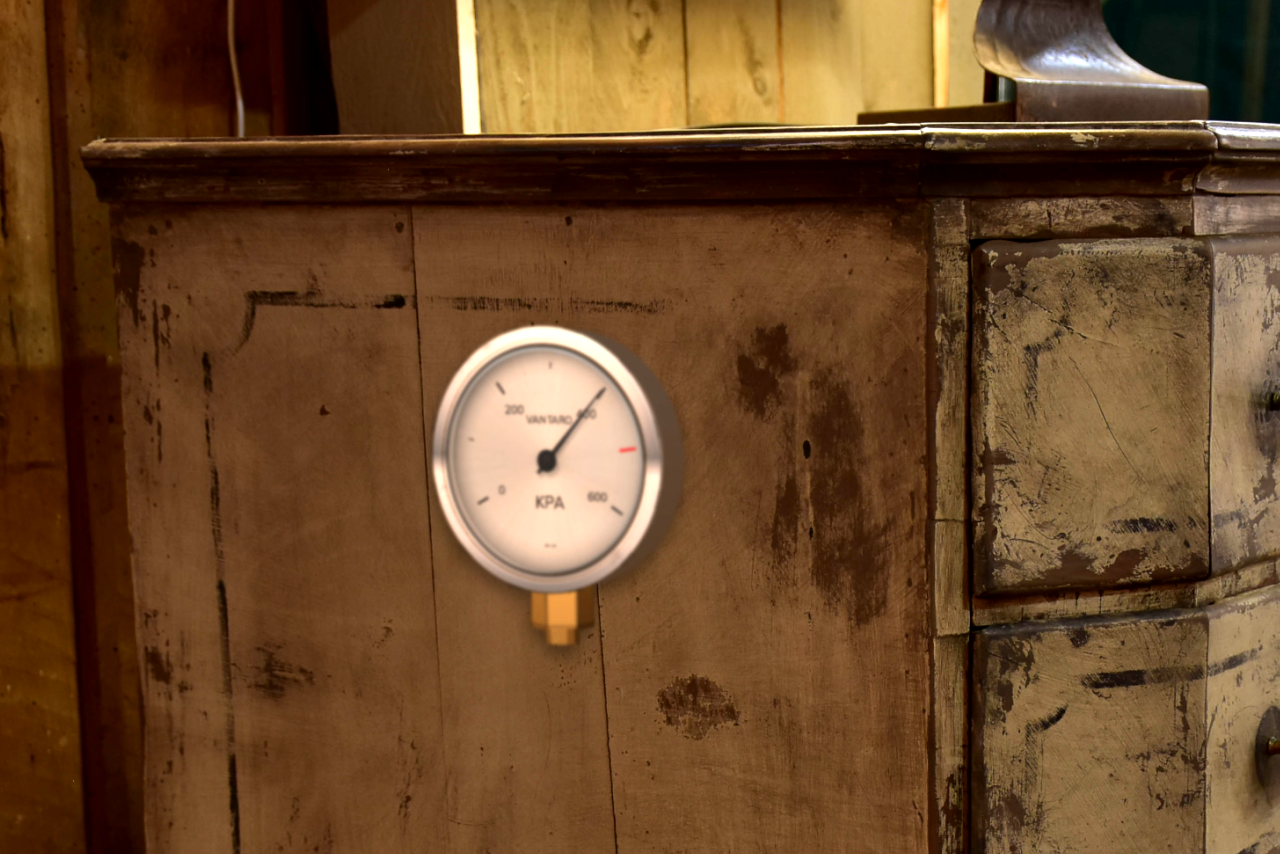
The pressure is 400,kPa
